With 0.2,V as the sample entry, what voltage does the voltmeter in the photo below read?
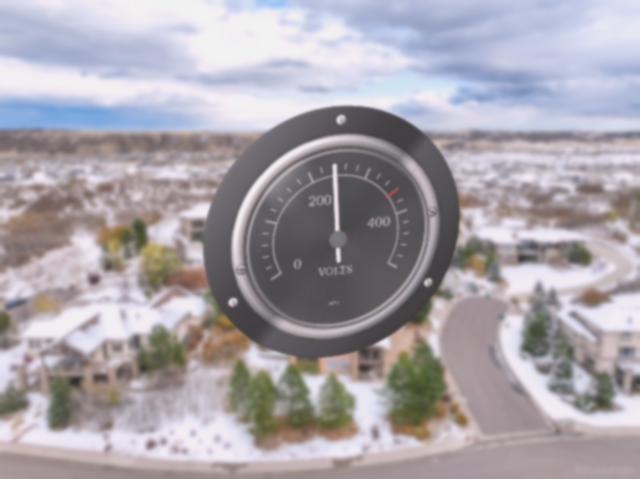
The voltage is 240,V
